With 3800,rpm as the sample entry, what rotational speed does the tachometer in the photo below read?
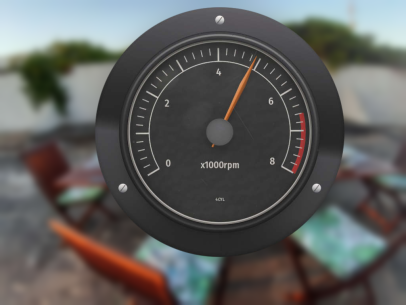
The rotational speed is 4900,rpm
